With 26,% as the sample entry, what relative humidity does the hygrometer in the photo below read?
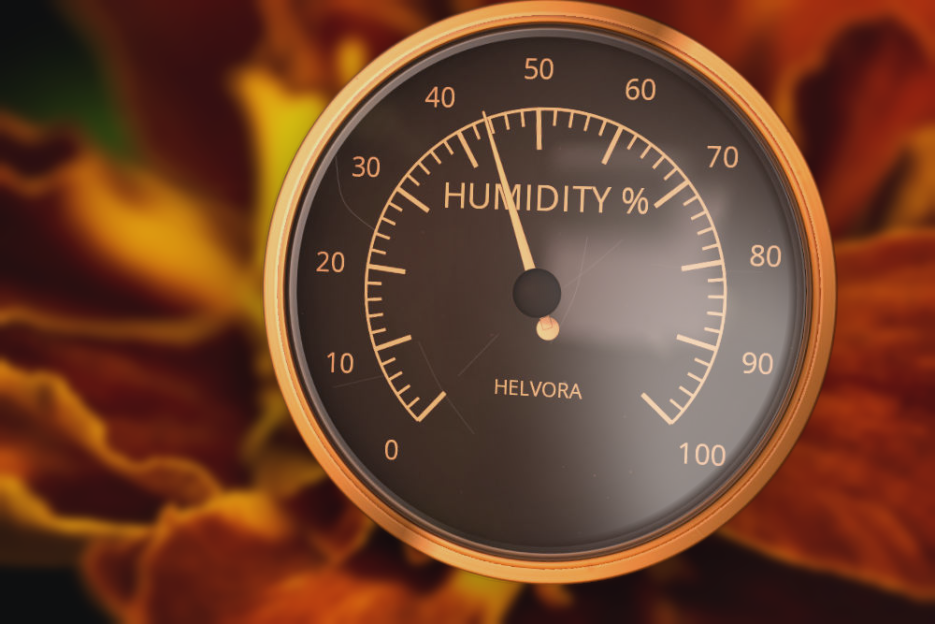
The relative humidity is 44,%
